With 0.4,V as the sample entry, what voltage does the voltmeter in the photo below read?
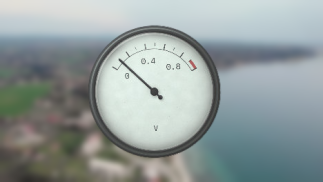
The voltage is 0.1,V
